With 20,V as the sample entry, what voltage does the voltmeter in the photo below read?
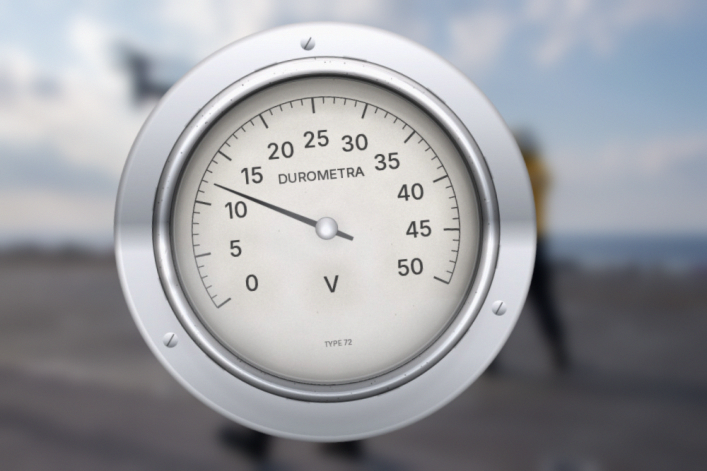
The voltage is 12,V
